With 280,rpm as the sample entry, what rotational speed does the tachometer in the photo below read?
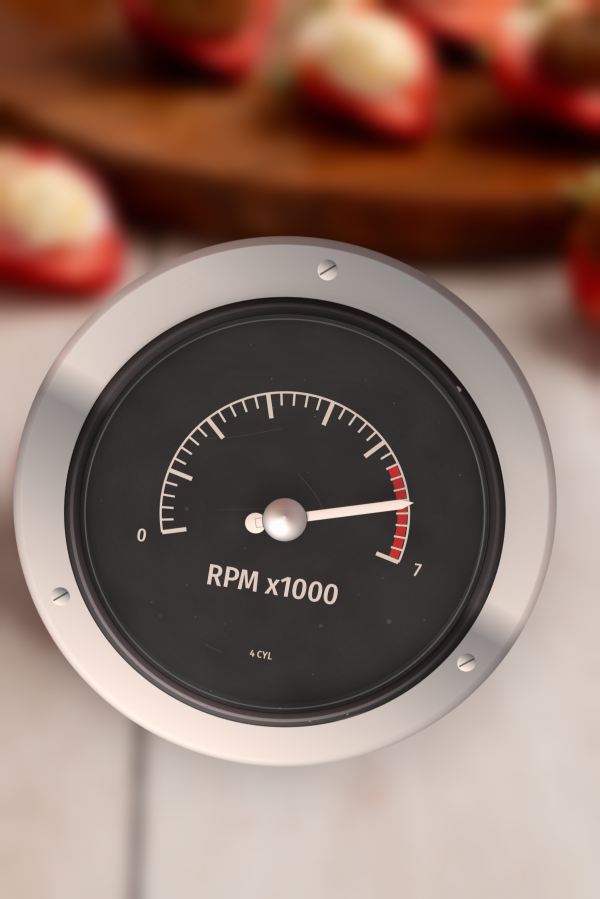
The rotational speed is 6000,rpm
